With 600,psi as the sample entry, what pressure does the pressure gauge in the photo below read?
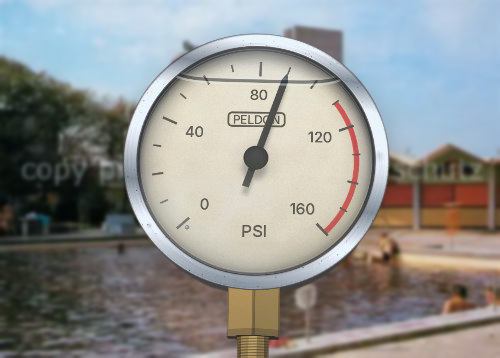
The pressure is 90,psi
